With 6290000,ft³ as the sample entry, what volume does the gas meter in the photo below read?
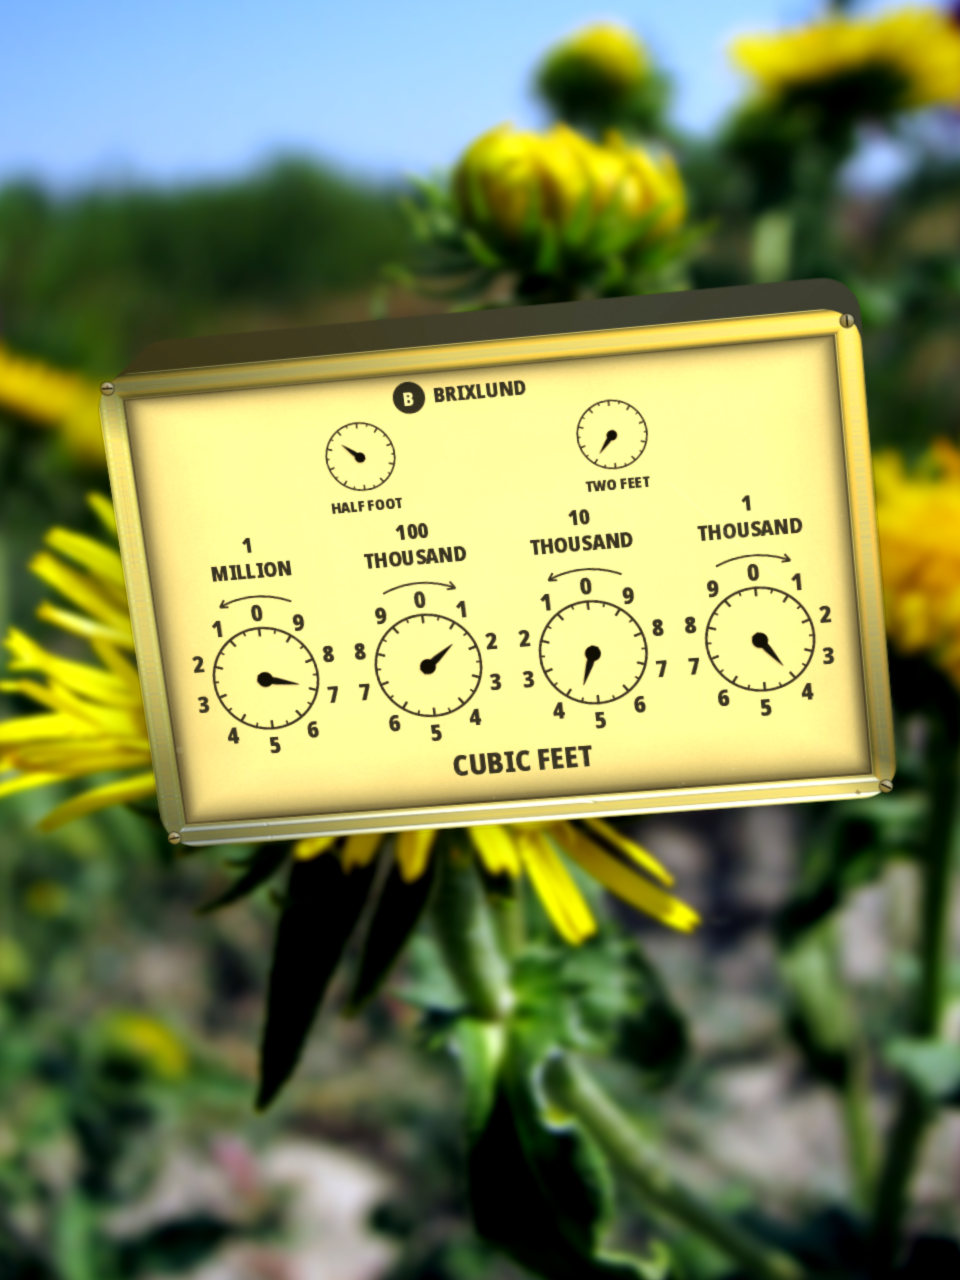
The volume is 714400,ft³
